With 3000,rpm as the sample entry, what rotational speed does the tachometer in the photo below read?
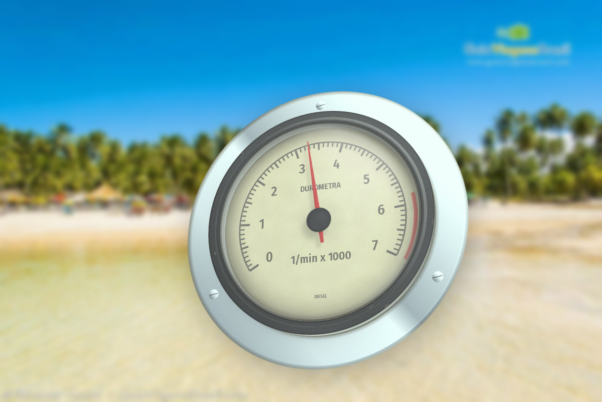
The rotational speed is 3300,rpm
